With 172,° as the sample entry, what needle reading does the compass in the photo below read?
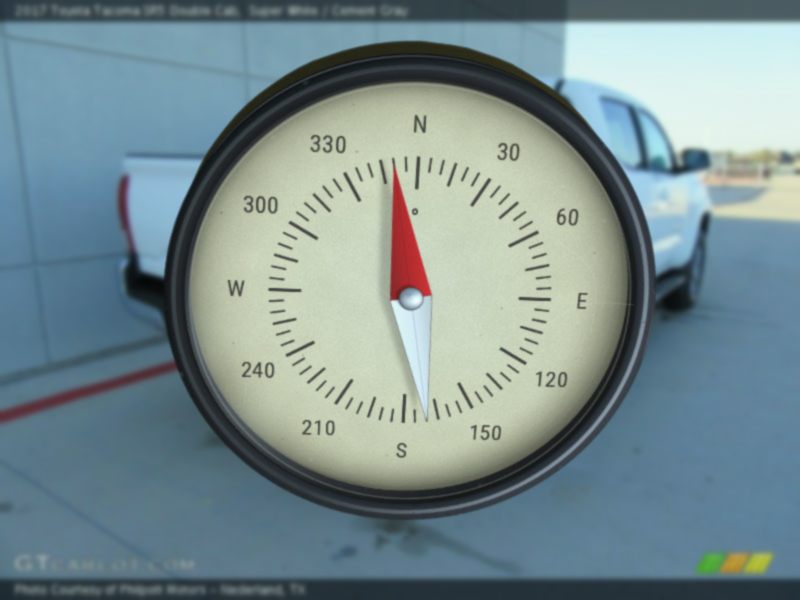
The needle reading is 350,°
